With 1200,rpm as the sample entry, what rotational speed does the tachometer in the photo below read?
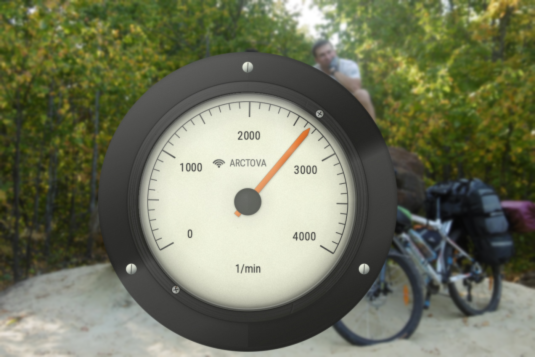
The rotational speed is 2650,rpm
